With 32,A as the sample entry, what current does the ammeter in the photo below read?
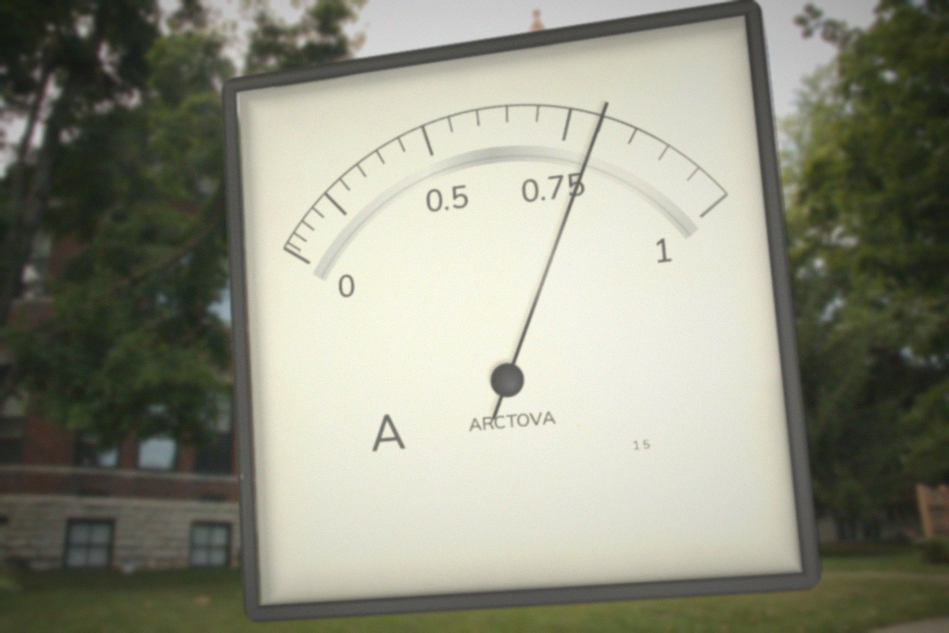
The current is 0.8,A
